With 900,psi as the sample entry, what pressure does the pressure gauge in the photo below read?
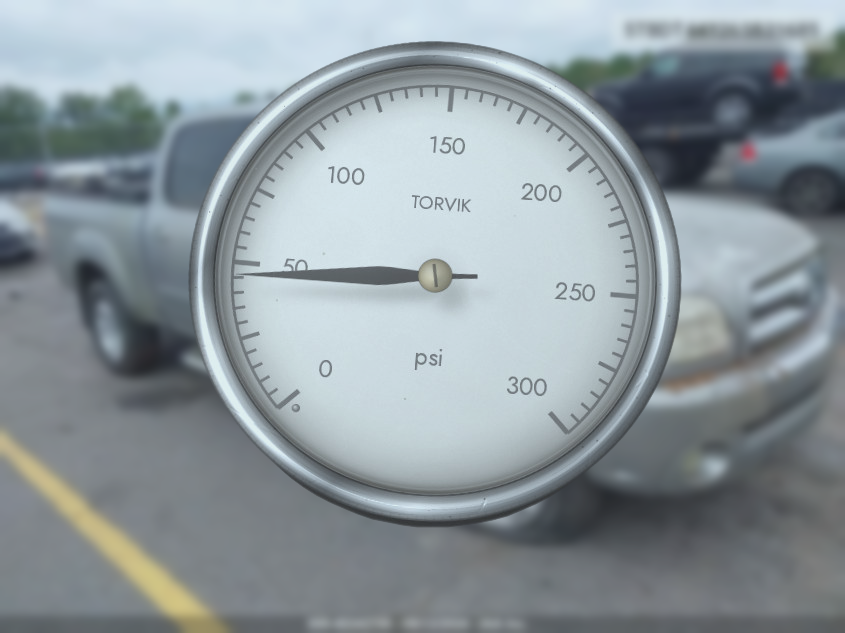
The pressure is 45,psi
